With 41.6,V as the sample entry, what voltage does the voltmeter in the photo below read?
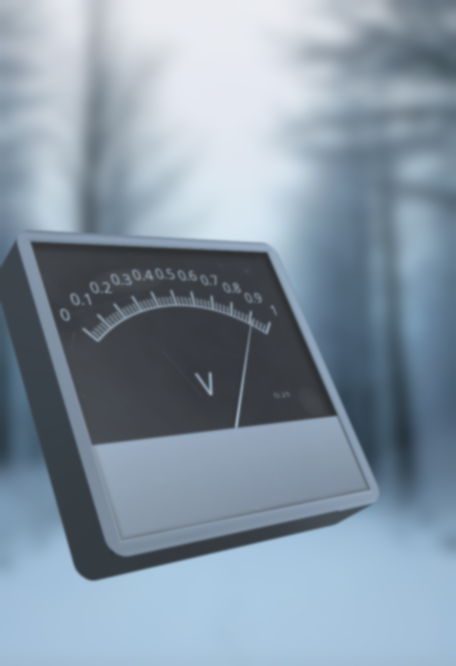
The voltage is 0.9,V
